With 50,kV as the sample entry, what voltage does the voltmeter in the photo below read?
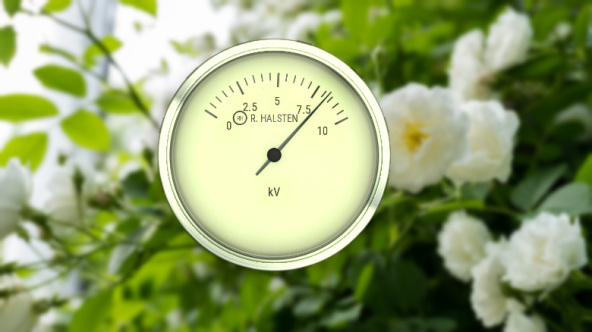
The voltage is 8.25,kV
